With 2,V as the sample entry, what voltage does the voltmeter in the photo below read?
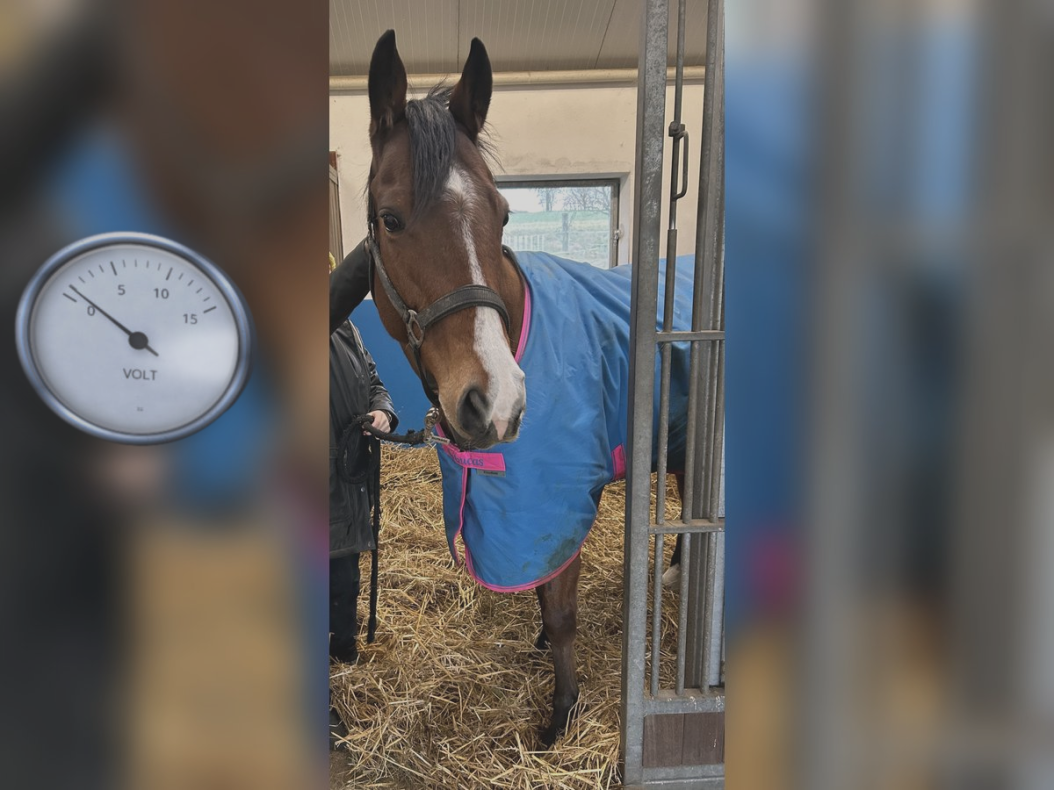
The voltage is 1,V
